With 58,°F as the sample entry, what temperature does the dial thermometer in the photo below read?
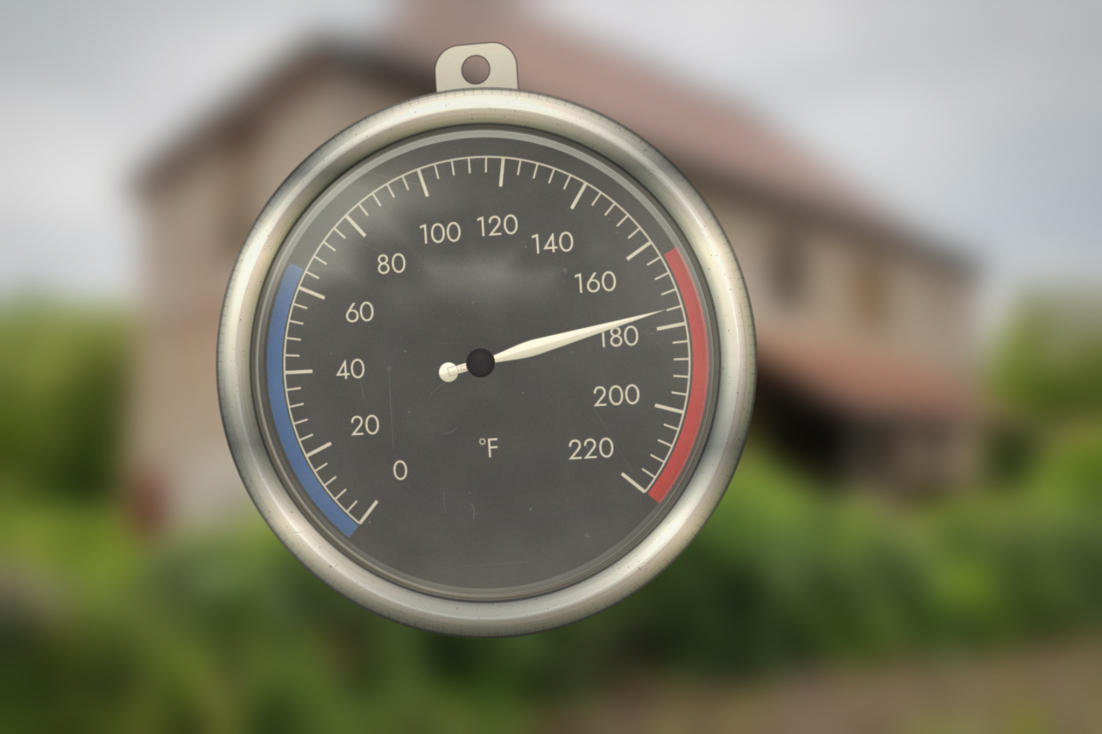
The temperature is 176,°F
